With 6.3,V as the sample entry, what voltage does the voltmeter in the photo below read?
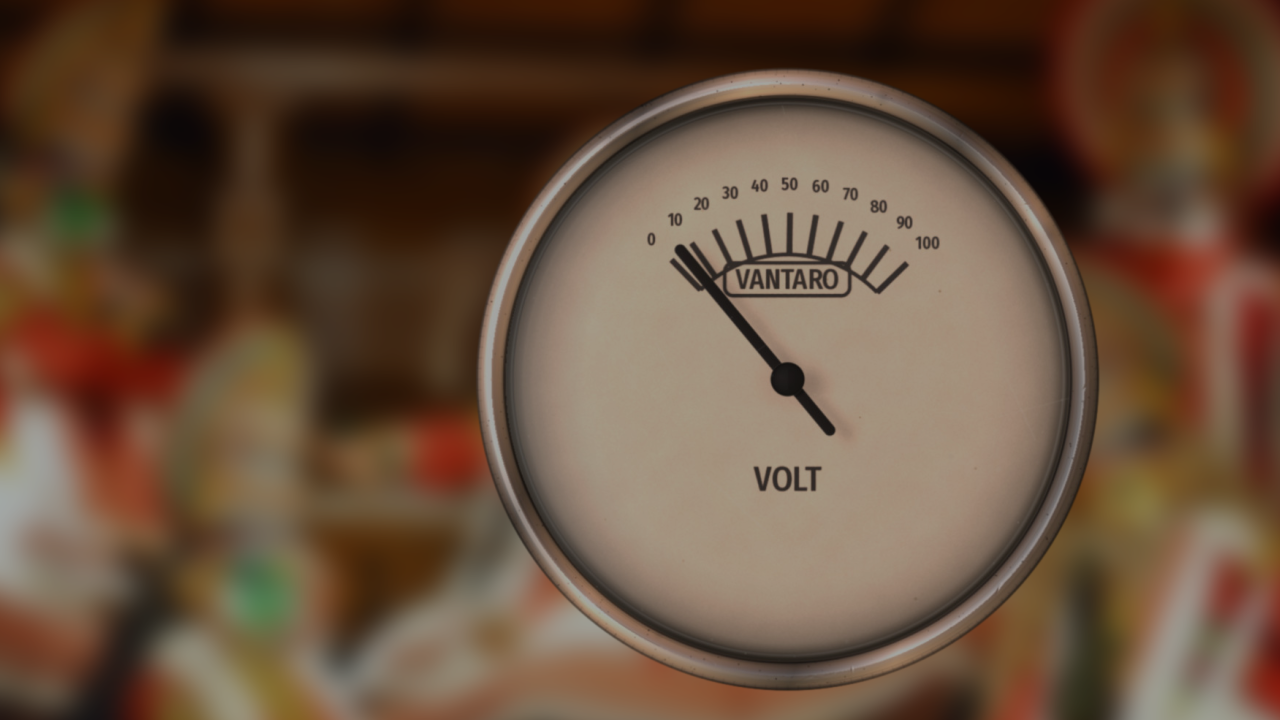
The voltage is 5,V
